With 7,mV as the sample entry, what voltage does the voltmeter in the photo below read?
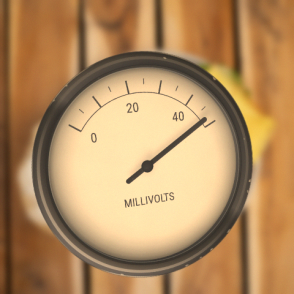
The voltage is 47.5,mV
